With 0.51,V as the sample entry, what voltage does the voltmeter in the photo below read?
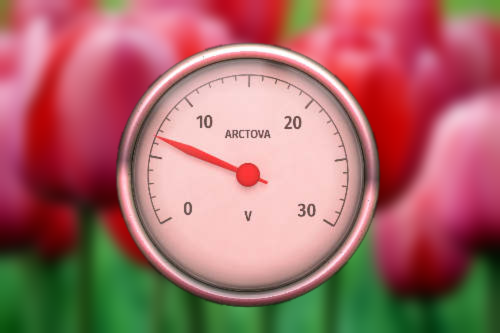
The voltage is 6.5,V
